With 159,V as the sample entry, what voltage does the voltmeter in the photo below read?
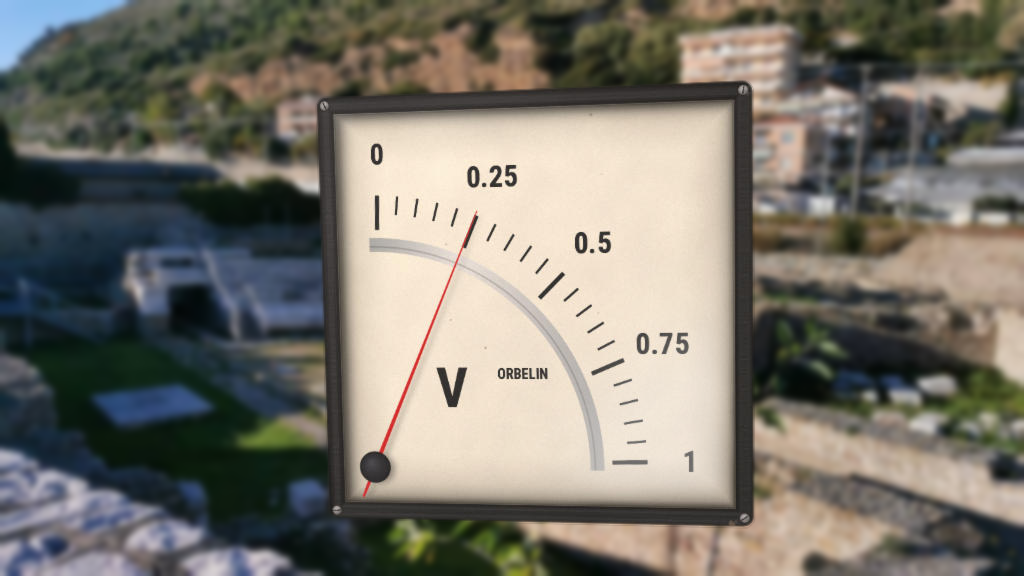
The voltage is 0.25,V
